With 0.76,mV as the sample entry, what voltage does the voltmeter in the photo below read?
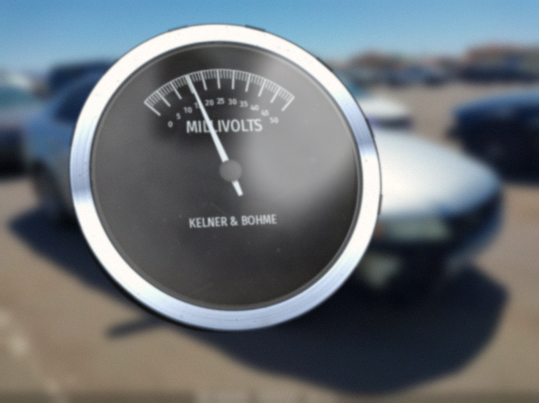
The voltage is 15,mV
